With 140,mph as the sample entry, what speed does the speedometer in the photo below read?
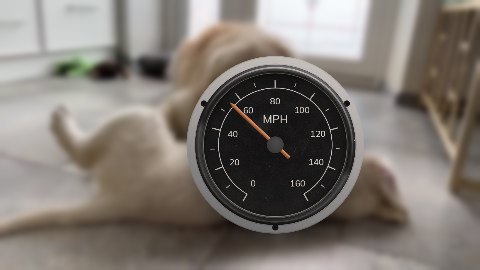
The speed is 55,mph
